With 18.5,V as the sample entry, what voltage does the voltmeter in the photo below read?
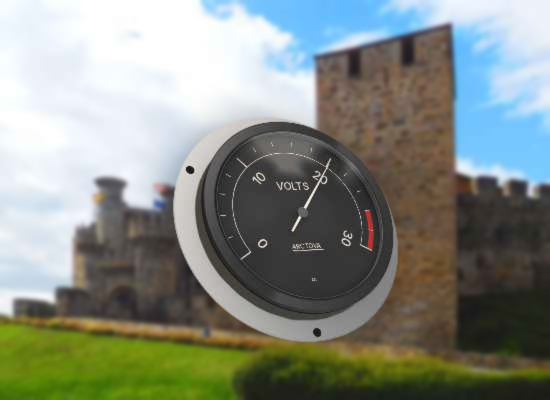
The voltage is 20,V
